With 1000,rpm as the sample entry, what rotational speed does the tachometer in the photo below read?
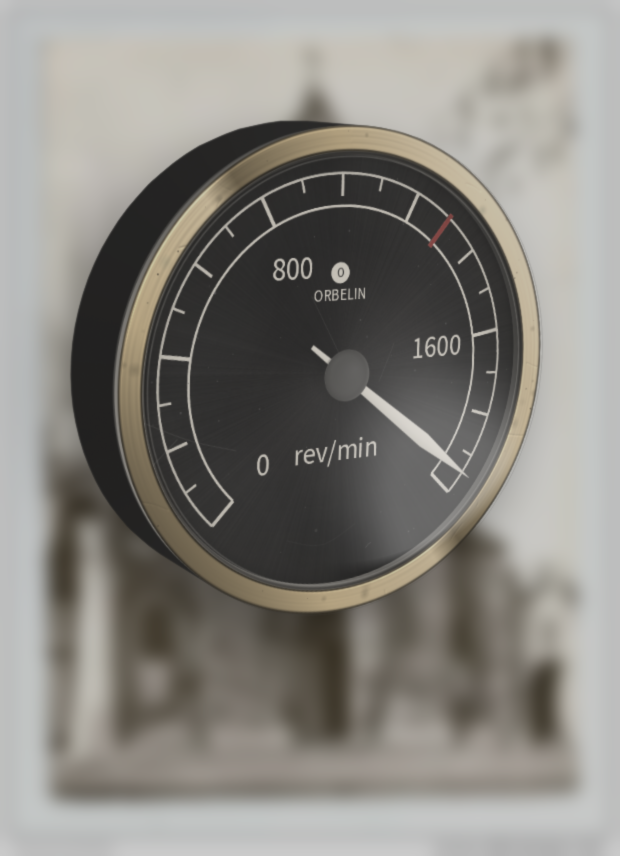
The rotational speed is 1950,rpm
